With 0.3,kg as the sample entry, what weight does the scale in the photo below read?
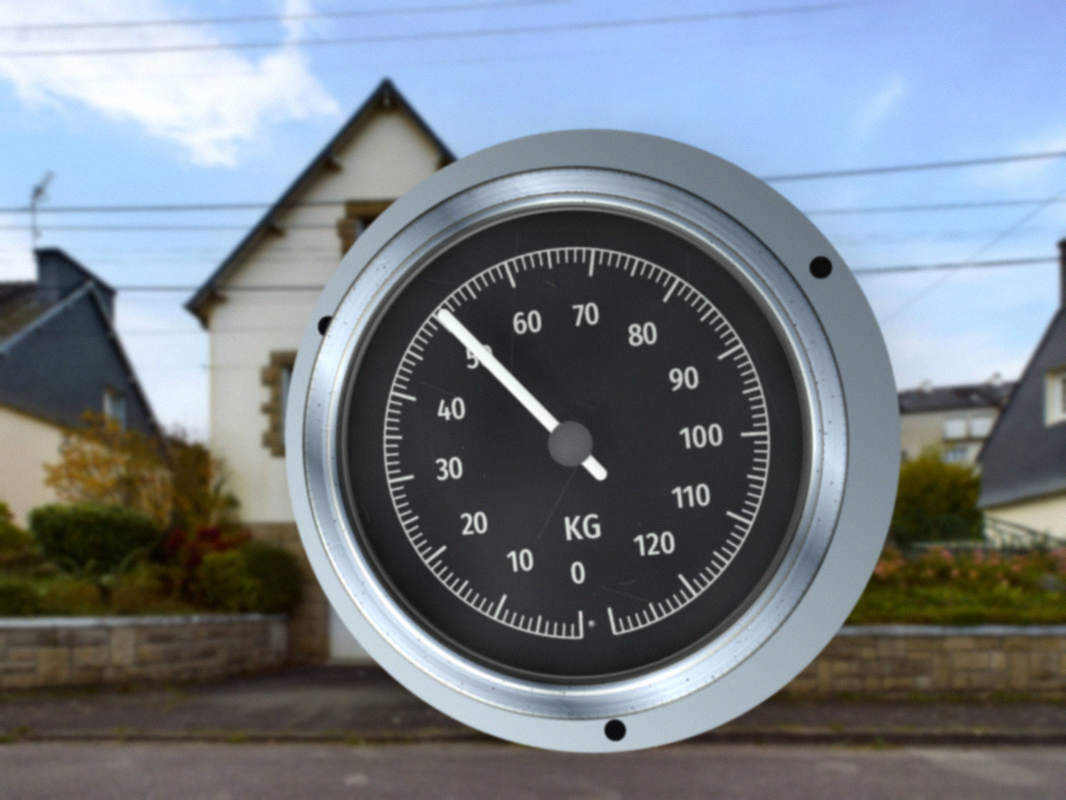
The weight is 51,kg
